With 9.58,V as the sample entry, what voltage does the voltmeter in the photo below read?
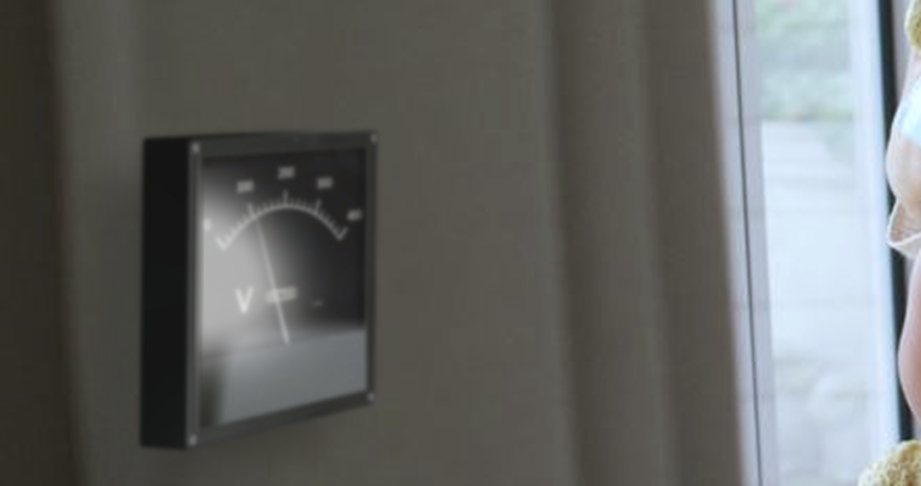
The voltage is 100,V
